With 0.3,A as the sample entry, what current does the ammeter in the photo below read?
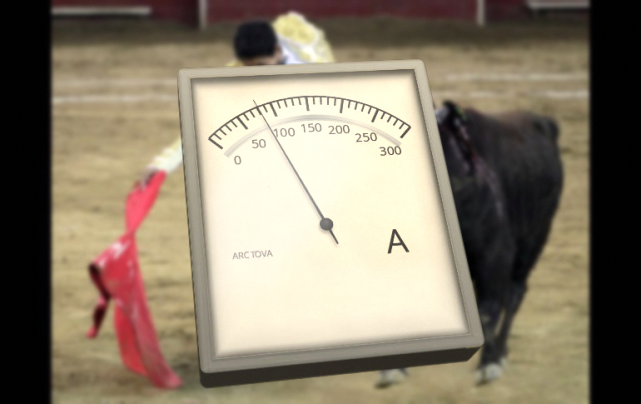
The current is 80,A
